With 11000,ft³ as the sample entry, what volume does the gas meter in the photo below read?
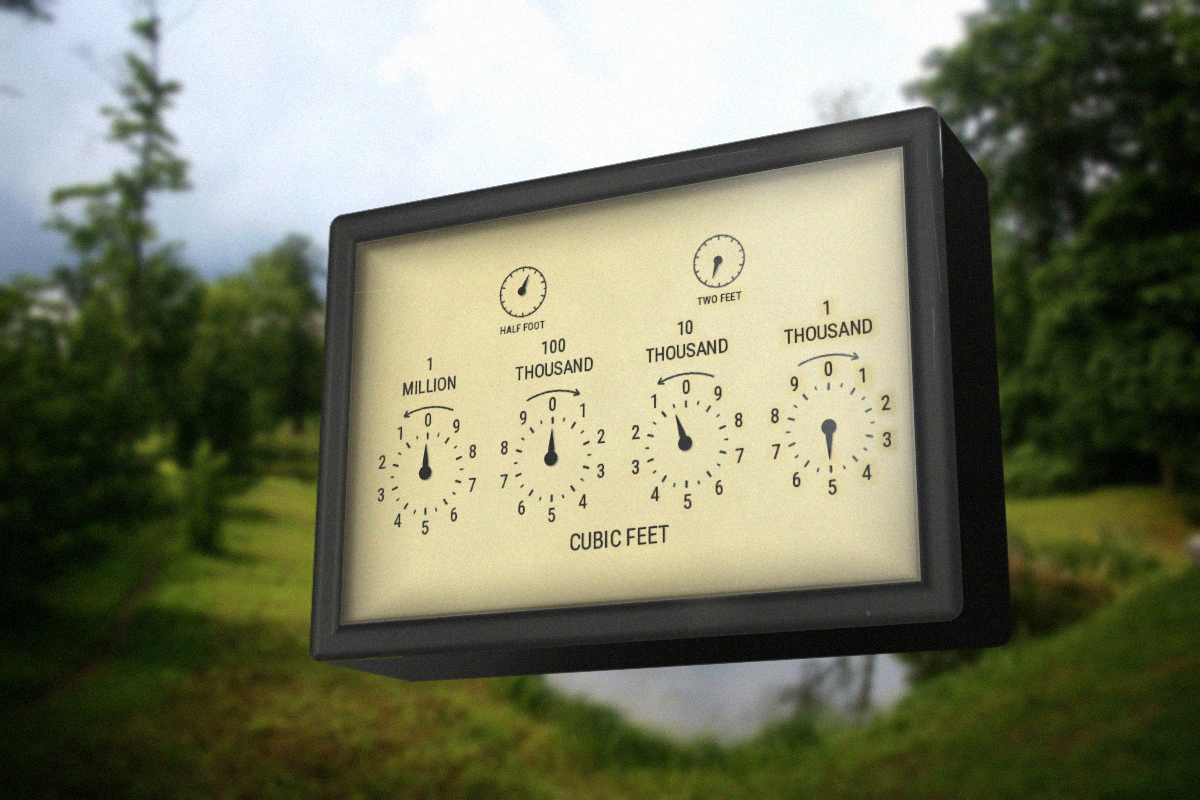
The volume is 500,ft³
